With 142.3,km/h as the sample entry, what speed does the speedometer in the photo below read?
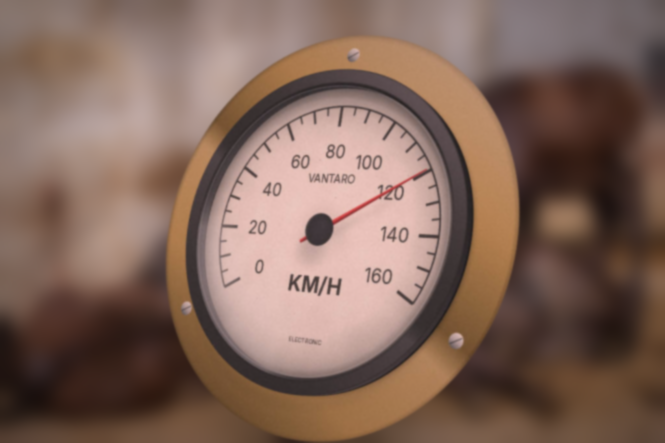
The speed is 120,km/h
